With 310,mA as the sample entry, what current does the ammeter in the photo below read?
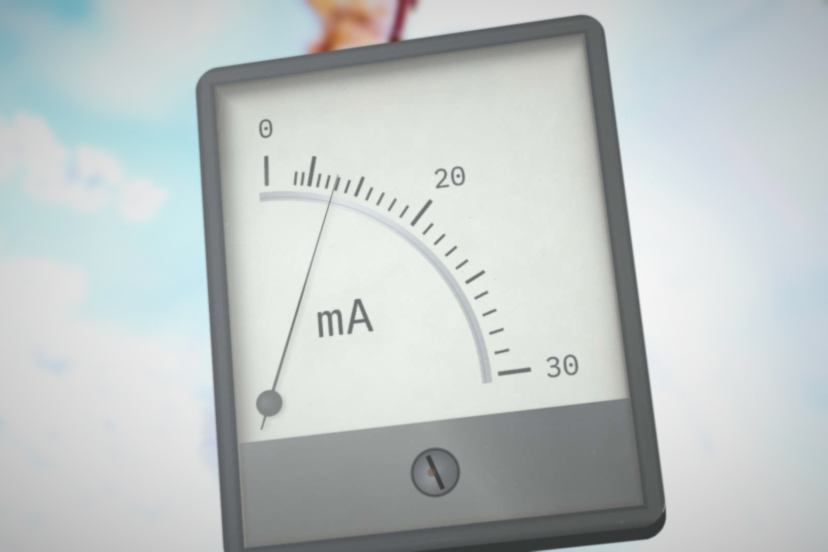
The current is 13,mA
